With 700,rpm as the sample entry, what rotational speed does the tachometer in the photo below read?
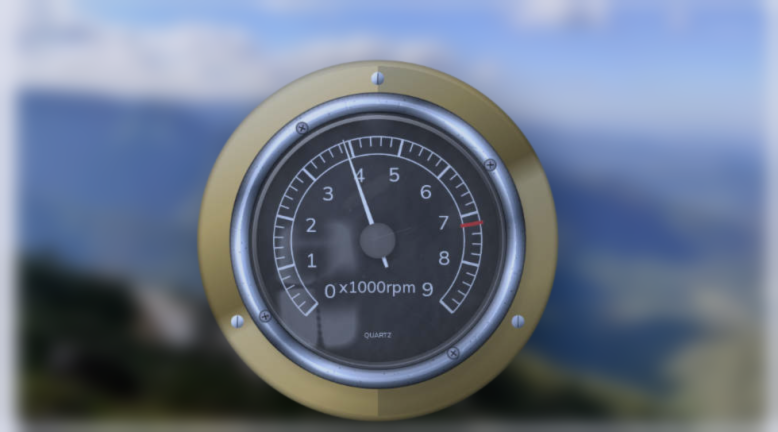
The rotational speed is 3900,rpm
